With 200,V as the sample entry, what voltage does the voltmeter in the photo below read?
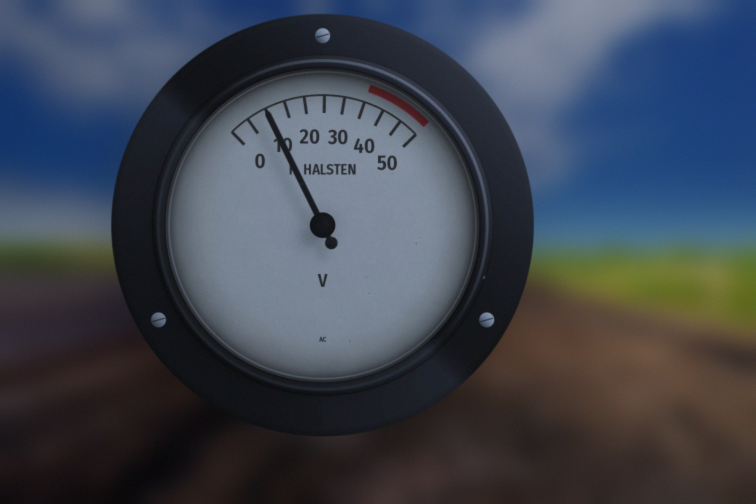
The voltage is 10,V
